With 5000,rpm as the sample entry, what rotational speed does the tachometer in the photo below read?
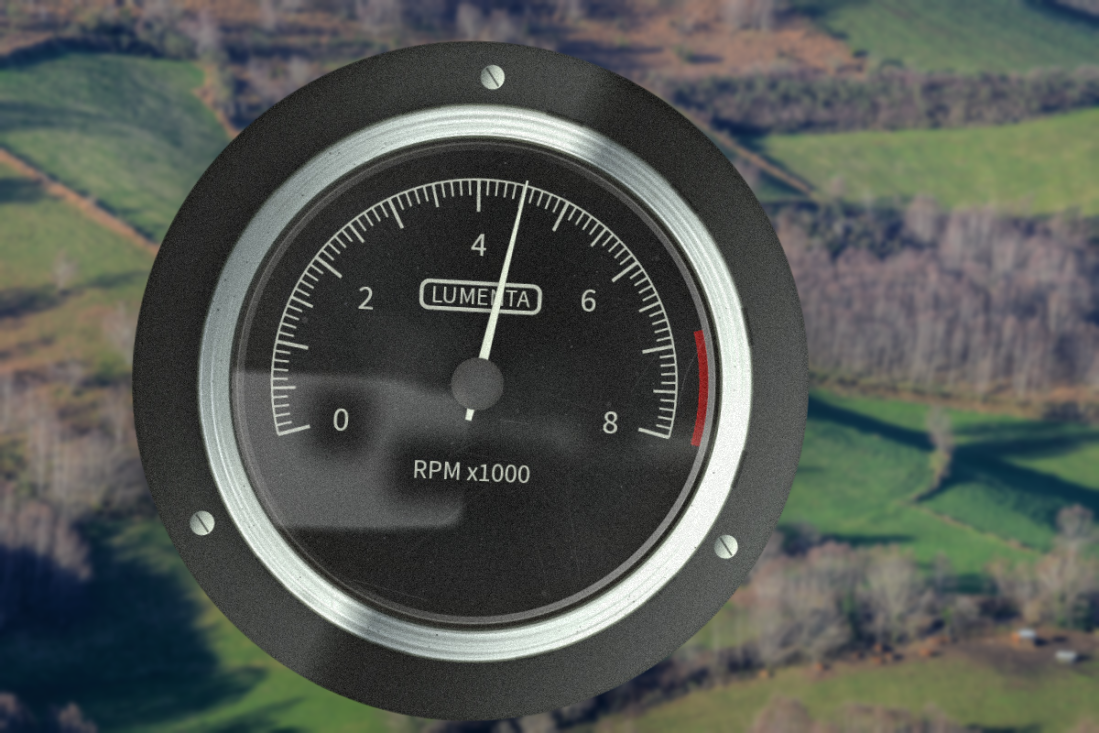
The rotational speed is 4500,rpm
